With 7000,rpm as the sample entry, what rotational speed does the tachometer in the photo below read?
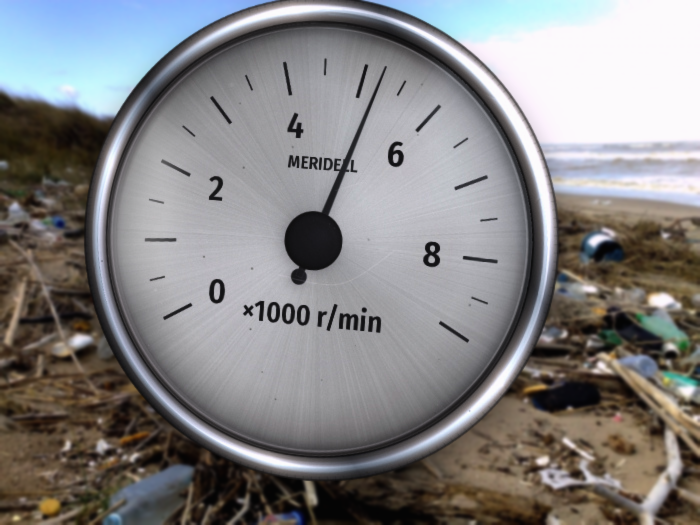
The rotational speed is 5250,rpm
